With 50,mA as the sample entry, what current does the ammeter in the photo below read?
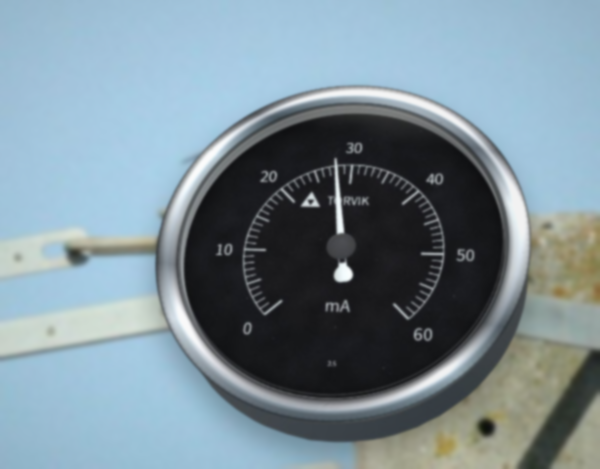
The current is 28,mA
